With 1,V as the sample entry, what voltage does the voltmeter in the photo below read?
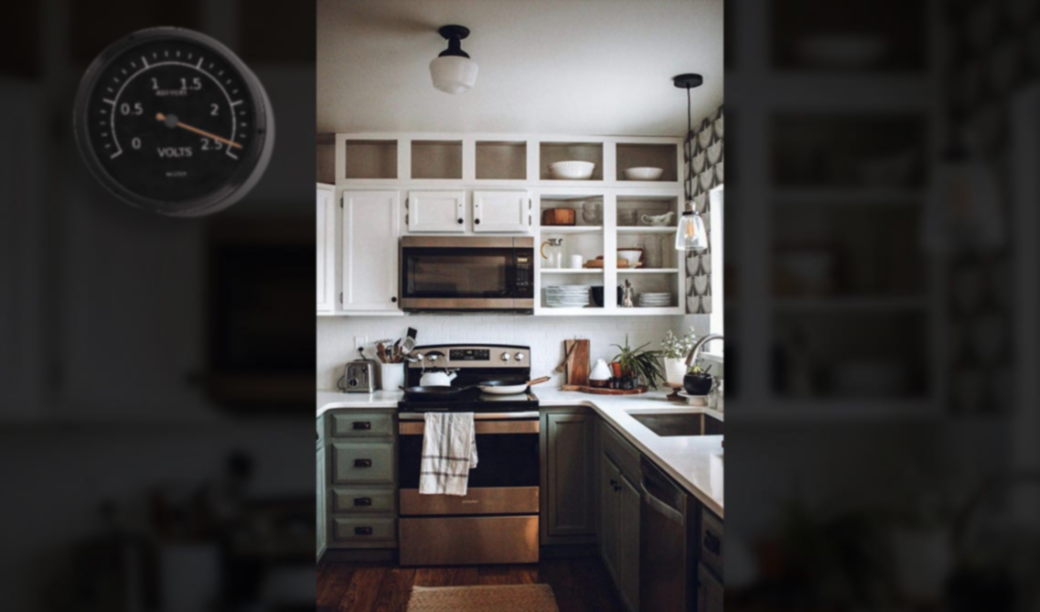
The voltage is 2.4,V
